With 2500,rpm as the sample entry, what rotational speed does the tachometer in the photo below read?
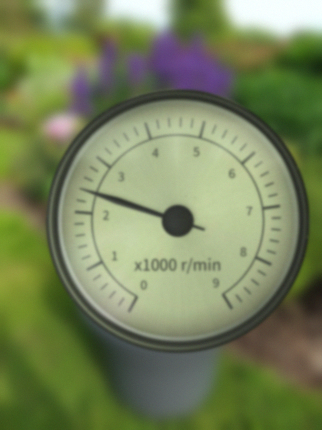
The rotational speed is 2400,rpm
